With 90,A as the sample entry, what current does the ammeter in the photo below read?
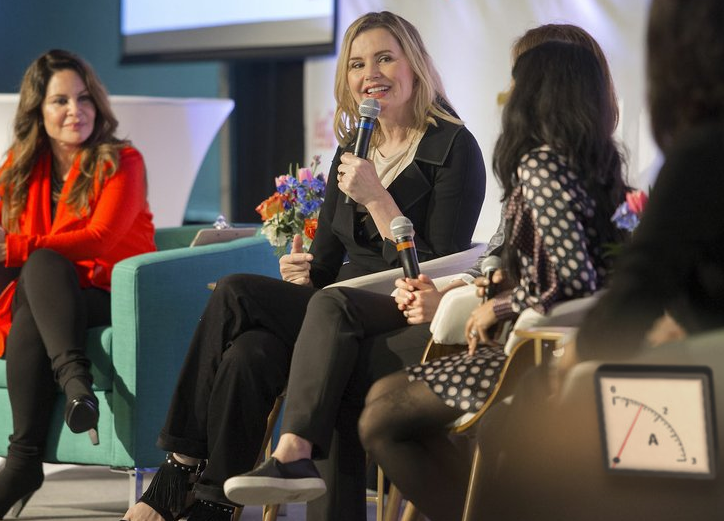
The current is 1.5,A
